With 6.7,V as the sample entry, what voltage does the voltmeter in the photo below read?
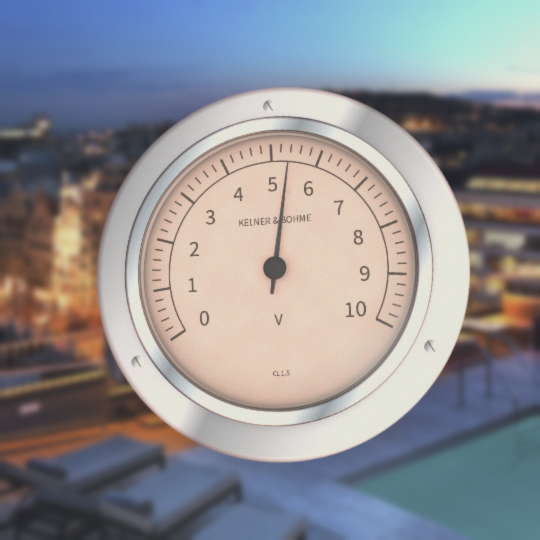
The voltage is 5.4,V
